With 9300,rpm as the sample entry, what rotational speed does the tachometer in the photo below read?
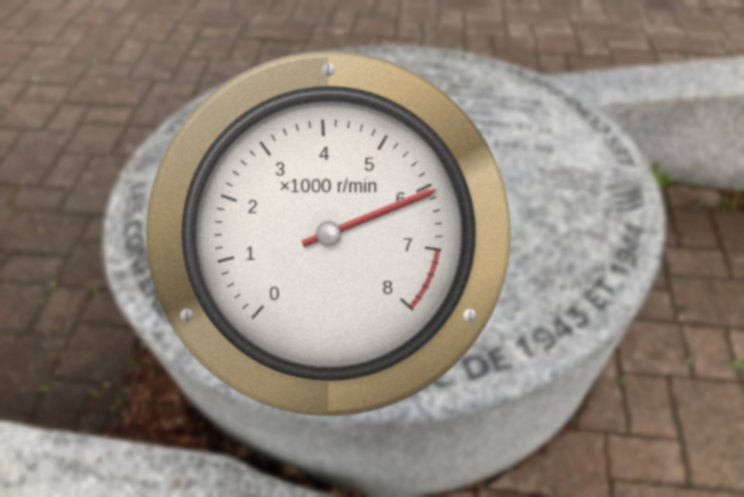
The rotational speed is 6100,rpm
